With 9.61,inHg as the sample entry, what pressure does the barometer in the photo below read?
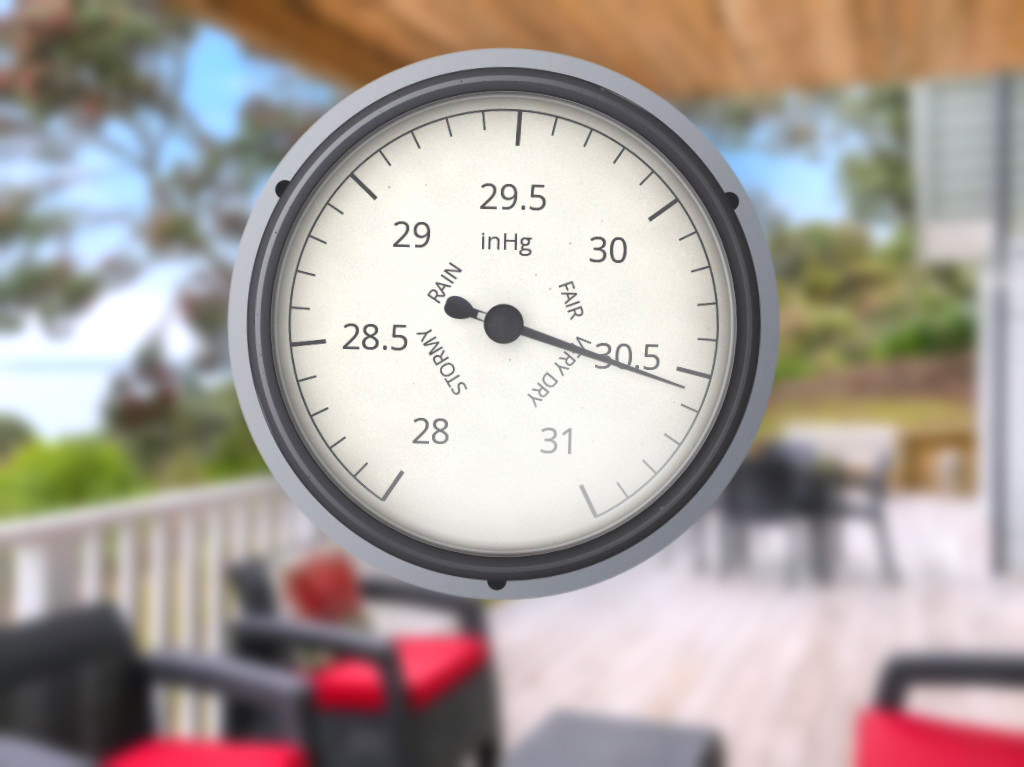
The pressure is 30.55,inHg
